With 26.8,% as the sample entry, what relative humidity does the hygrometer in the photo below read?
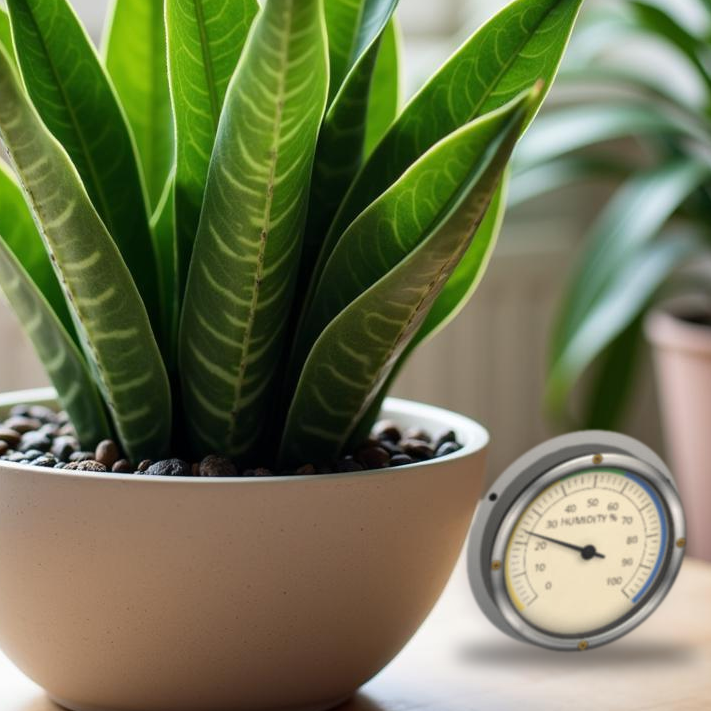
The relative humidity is 24,%
